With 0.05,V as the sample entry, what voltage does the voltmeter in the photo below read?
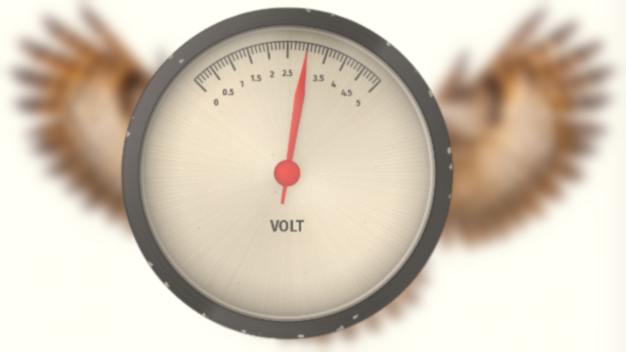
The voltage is 3,V
